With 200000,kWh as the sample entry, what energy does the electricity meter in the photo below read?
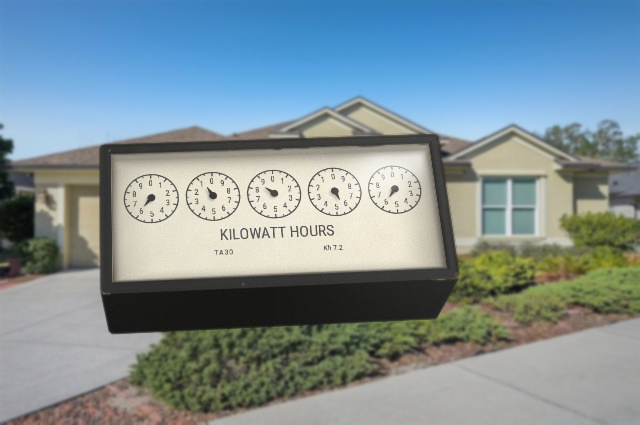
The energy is 60856,kWh
